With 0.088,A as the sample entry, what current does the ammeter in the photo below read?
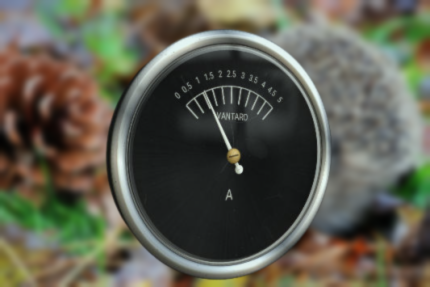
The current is 1,A
